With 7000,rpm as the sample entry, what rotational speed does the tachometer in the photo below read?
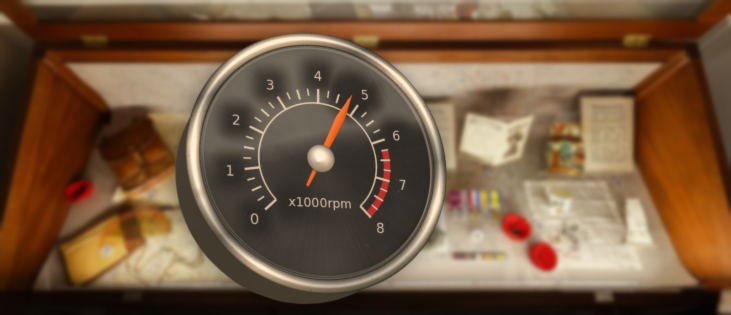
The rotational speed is 4750,rpm
